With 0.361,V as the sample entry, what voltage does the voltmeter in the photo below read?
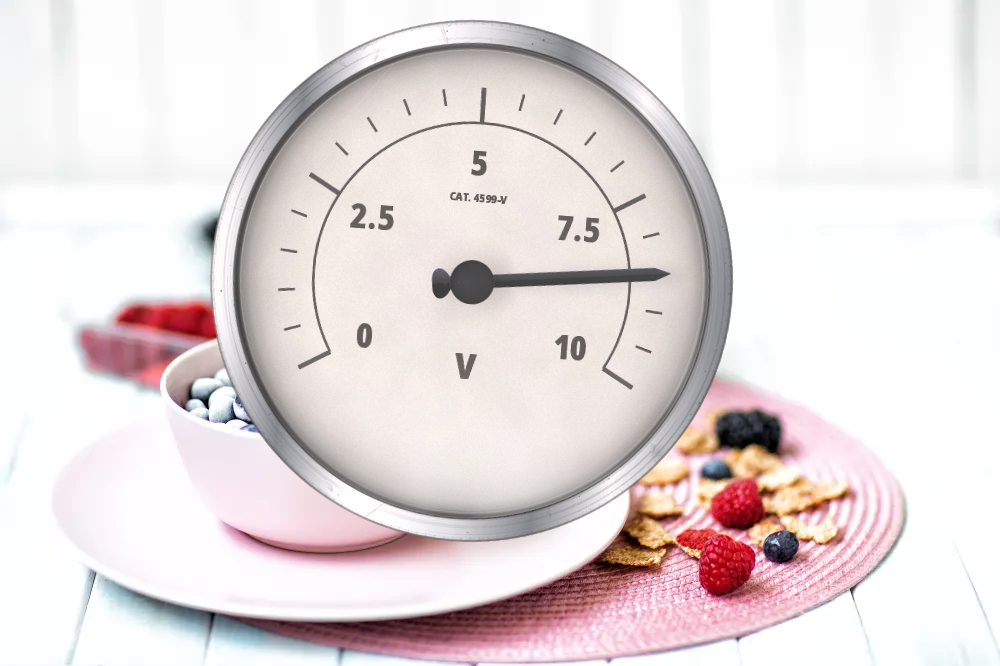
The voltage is 8.5,V
